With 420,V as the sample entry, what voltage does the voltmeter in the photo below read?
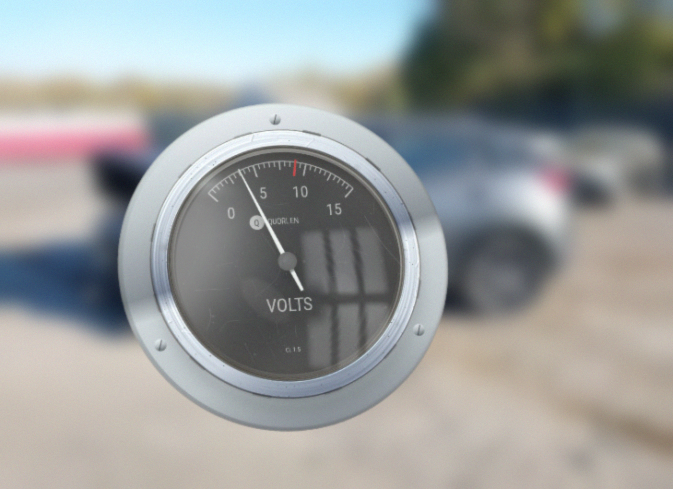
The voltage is 3.5,V
